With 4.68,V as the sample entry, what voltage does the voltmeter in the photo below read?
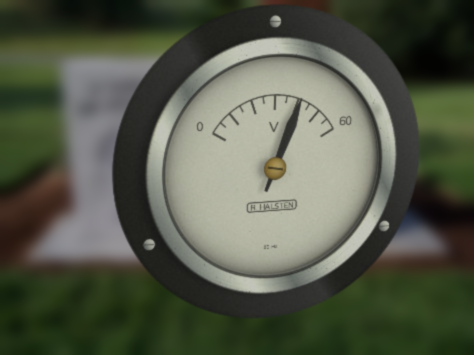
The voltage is 40,V
